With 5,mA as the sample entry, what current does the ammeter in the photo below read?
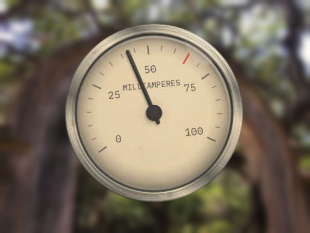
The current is 42.5,mA
